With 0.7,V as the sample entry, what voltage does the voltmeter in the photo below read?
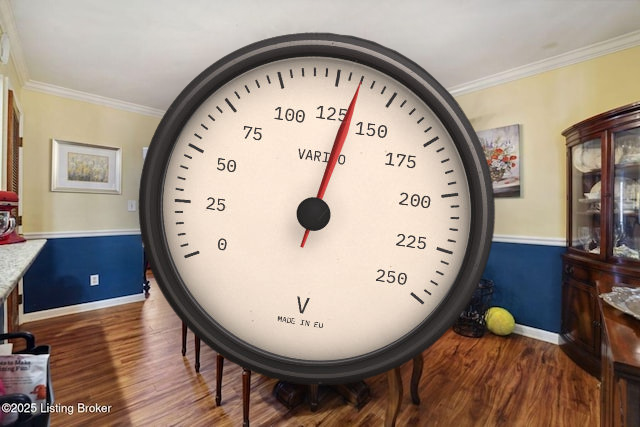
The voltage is 135,V
